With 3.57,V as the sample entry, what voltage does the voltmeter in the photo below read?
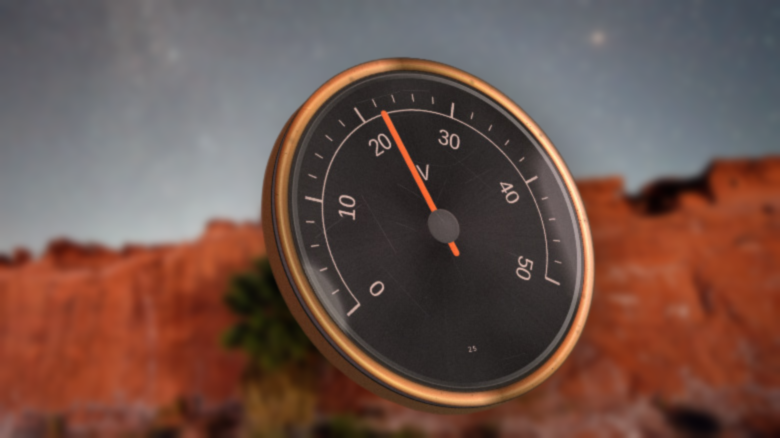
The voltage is 22,V
